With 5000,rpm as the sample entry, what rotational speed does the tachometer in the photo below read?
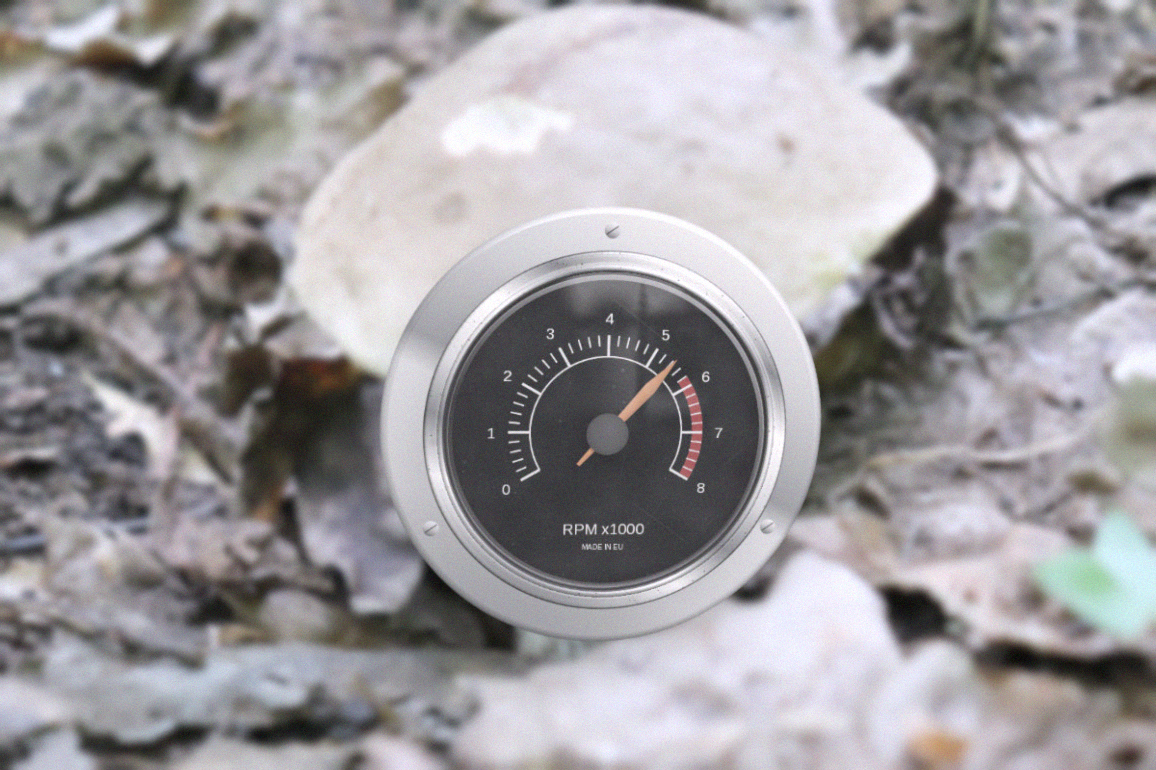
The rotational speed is 5400,rpm
